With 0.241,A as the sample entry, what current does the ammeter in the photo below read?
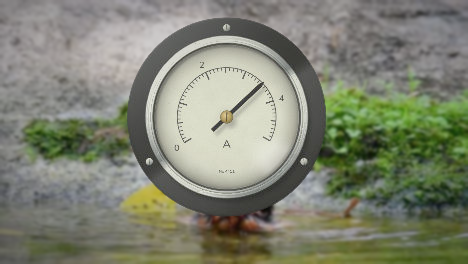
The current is 3.5,A
